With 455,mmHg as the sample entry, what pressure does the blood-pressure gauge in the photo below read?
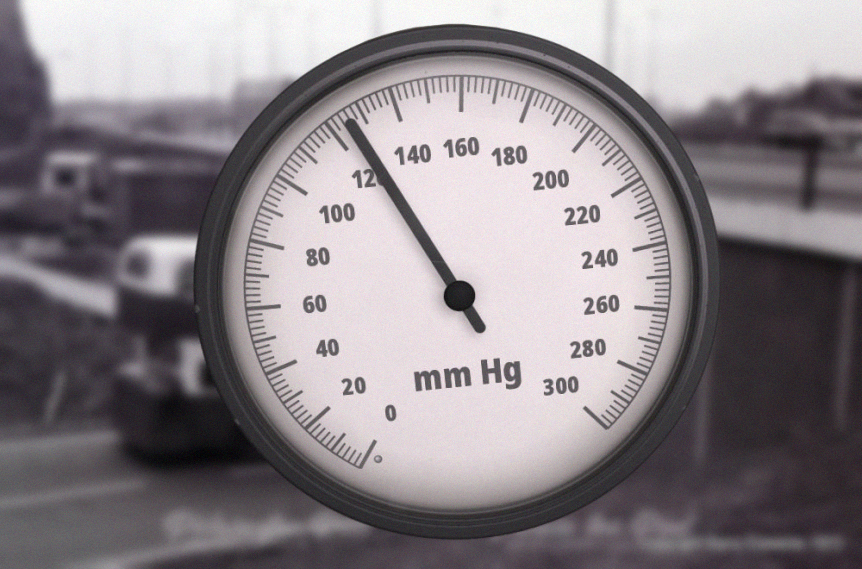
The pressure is 126,mmHg
